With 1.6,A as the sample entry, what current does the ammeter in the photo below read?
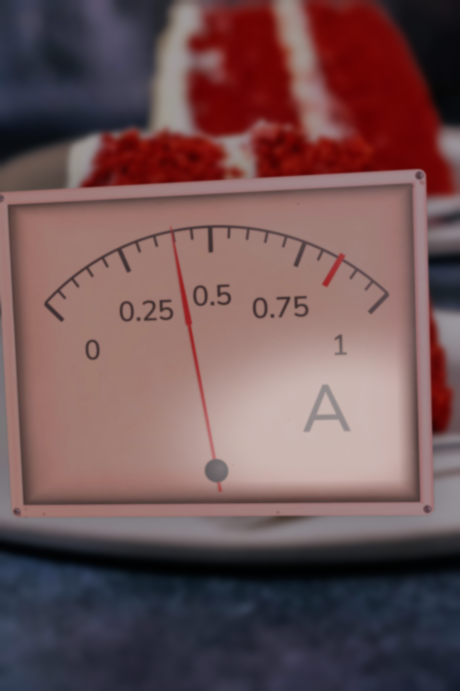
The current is 0.4,A
